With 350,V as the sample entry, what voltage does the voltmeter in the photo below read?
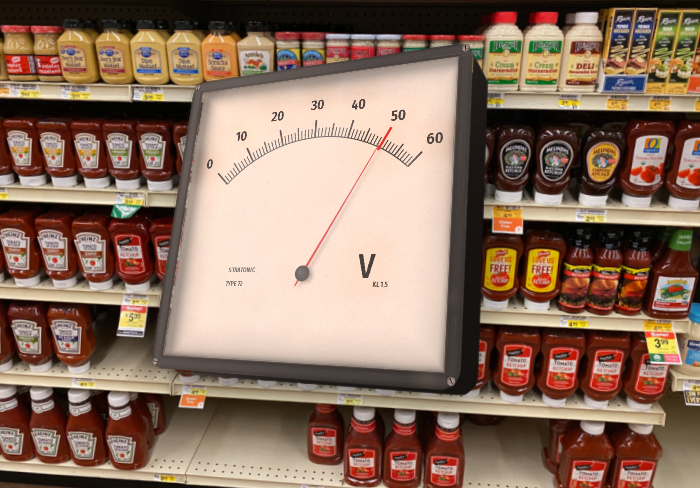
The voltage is 50,V
